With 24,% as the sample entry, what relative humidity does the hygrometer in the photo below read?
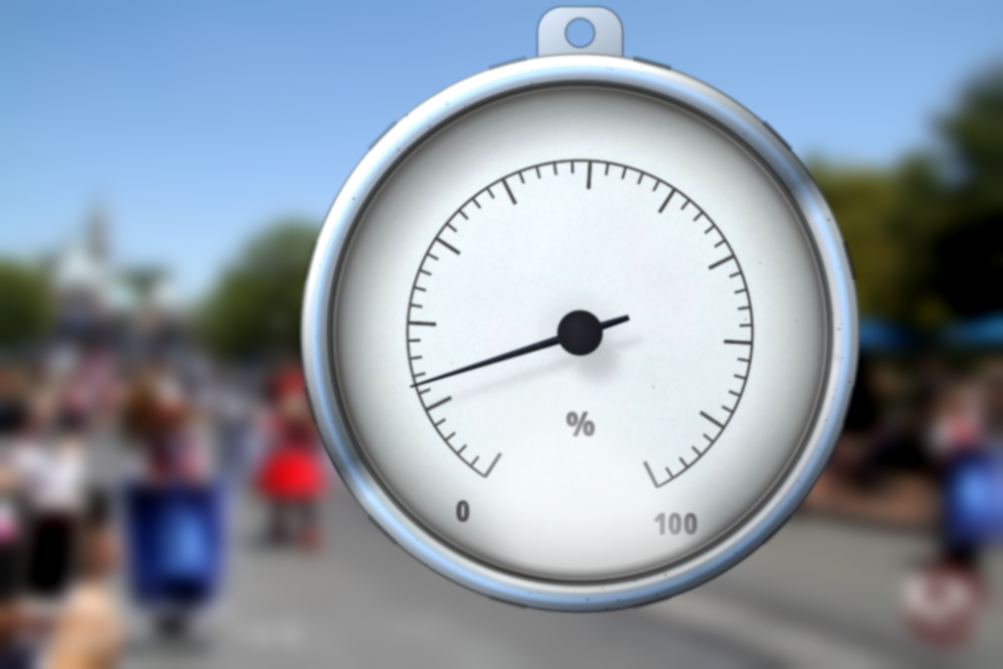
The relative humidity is 13,%
